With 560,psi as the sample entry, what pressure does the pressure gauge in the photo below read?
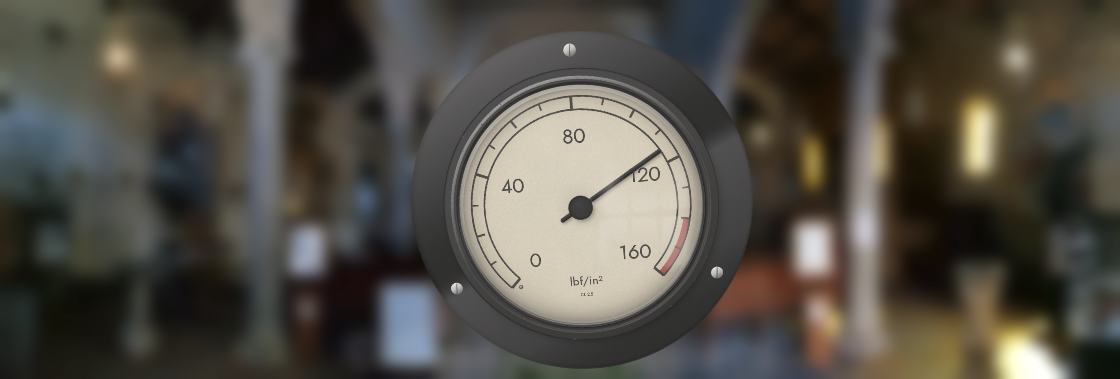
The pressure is 115,psi
